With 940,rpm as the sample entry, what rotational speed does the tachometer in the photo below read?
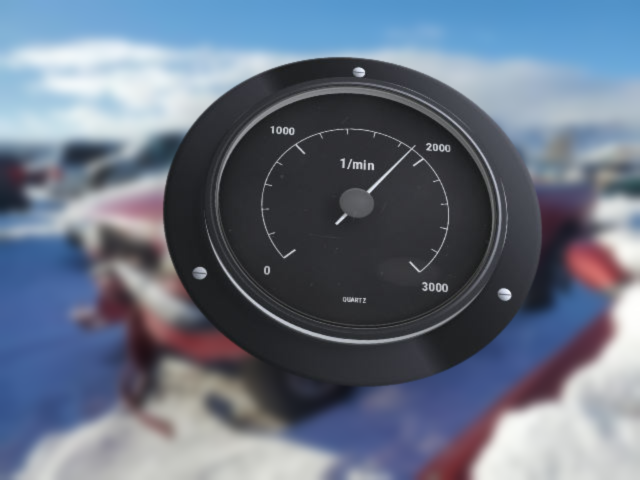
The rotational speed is 1900,rpm
